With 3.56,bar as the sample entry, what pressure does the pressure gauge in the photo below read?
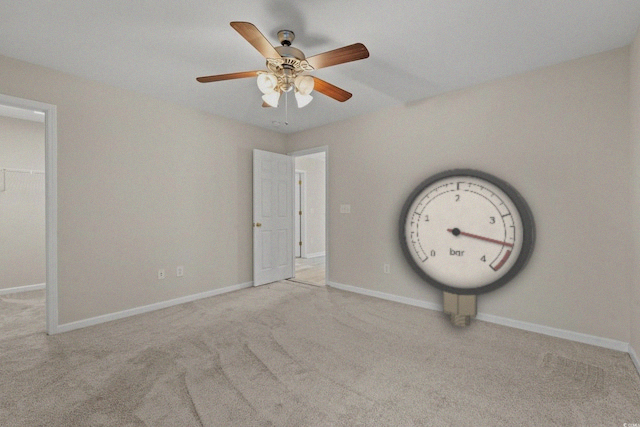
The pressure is 3.5,bar
